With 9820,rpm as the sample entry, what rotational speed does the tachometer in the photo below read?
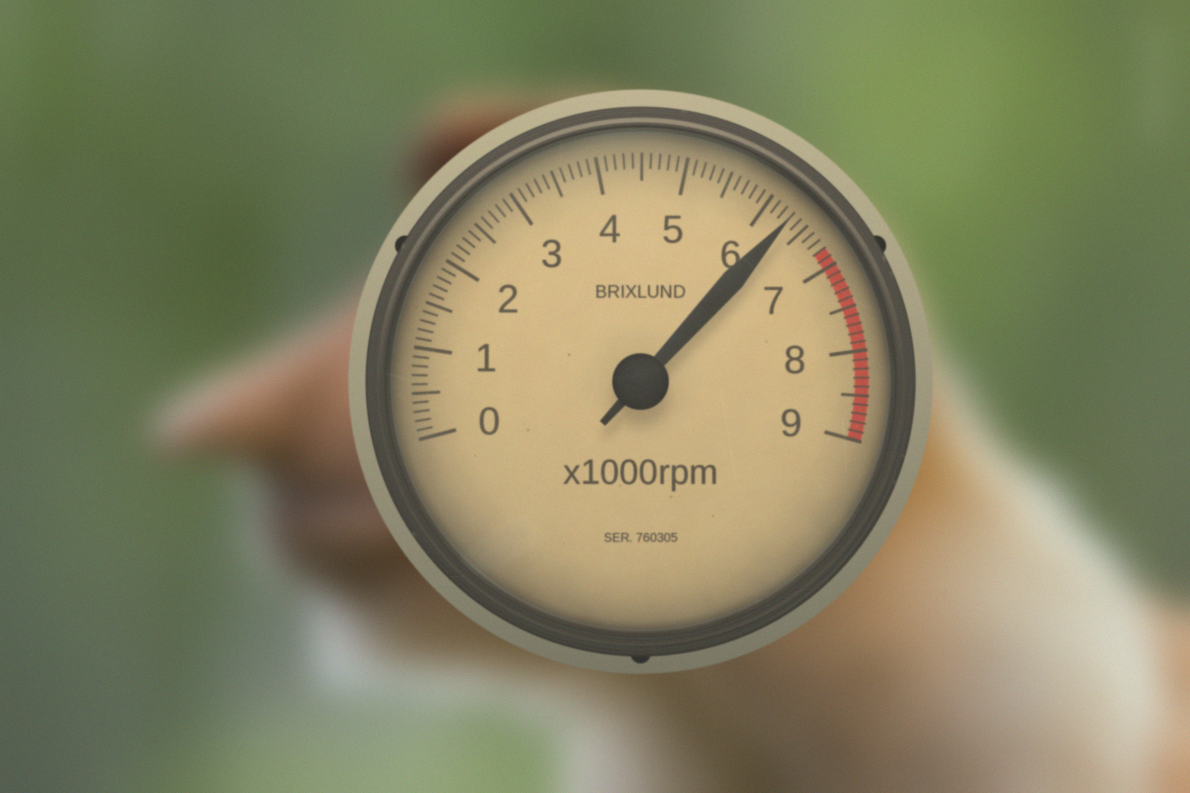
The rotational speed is 6300,rpm
